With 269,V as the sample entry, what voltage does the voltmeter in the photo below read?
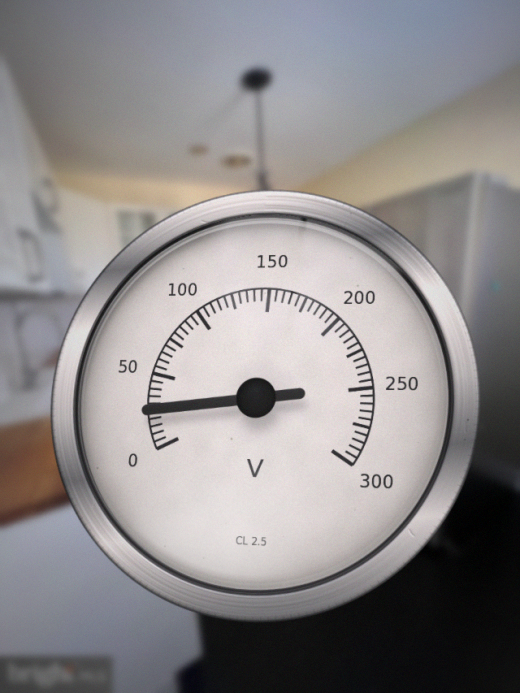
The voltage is 25,V
